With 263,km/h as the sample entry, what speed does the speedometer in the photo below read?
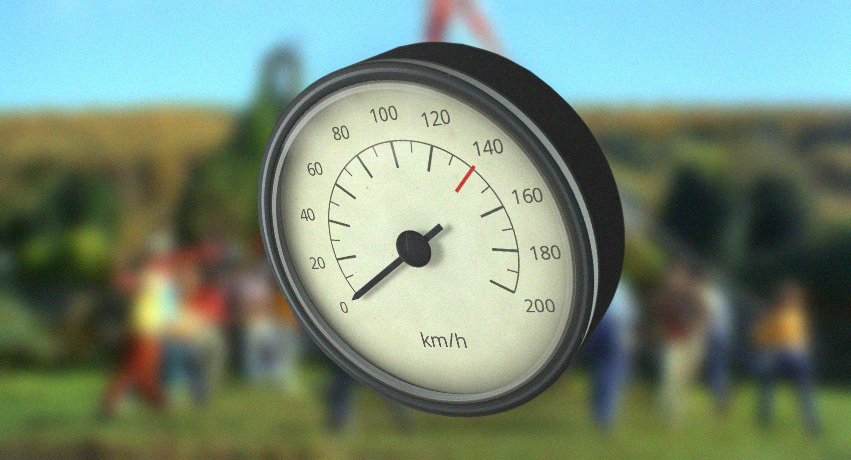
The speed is 0,km/h
